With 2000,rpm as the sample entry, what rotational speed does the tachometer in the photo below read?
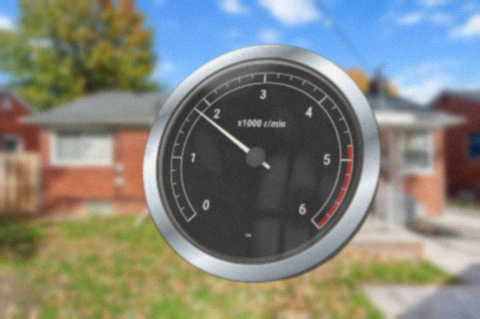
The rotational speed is 1800,rpm
